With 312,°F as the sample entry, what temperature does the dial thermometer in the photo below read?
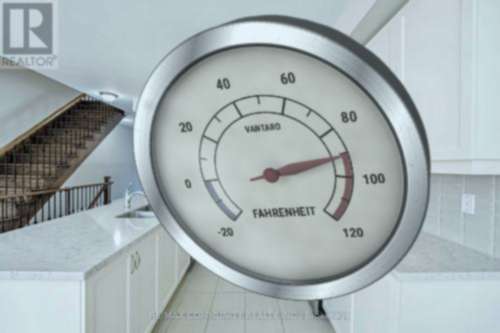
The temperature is 90,°F
